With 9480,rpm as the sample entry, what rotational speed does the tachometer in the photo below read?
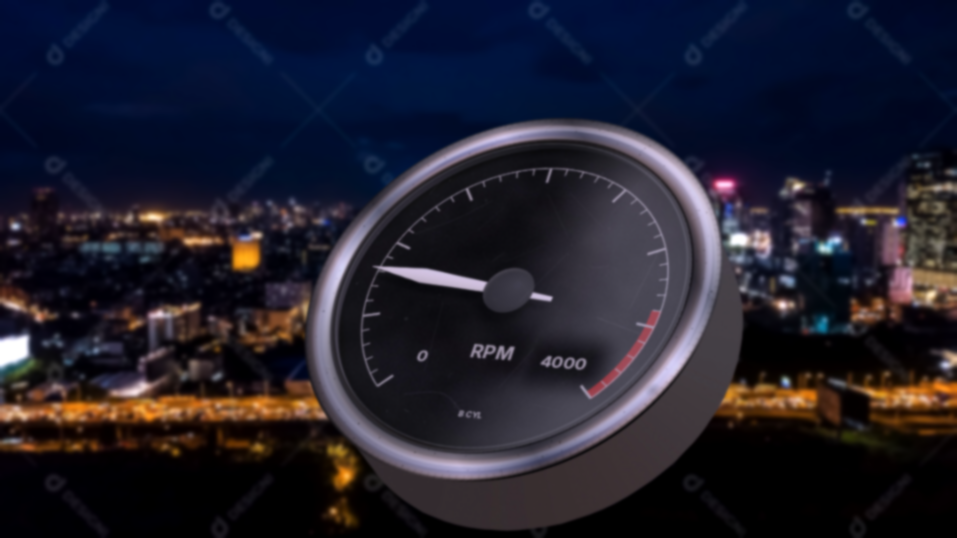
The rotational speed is 800,rpm
